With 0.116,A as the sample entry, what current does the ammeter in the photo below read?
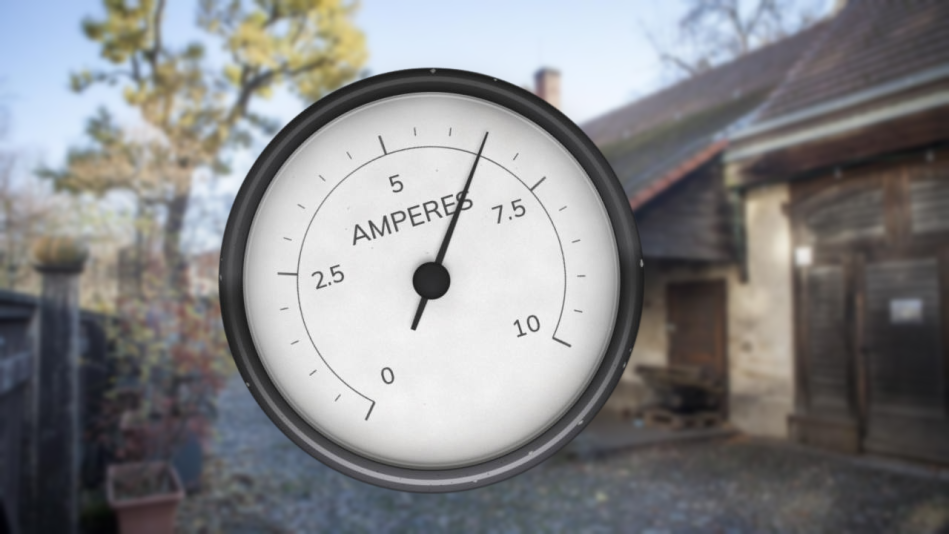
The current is 6.5,A
